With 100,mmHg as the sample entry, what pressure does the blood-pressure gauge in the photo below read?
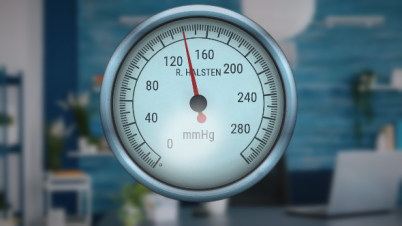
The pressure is 140,mmHg
